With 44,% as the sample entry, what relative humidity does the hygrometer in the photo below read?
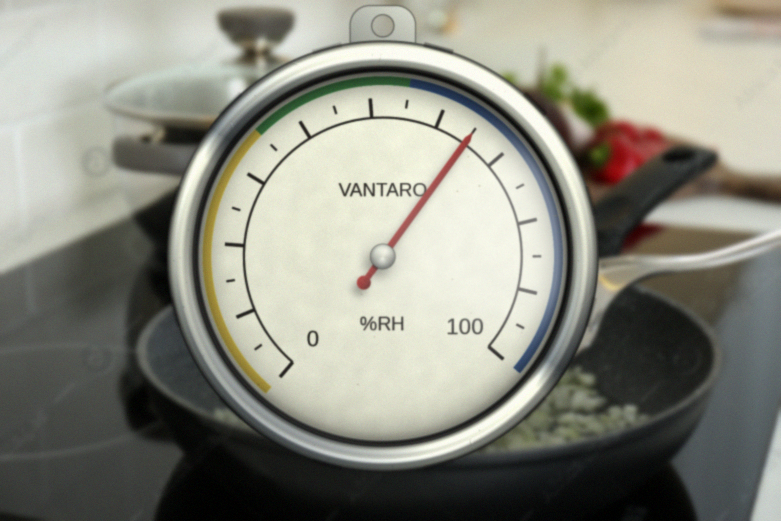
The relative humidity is 65,%
